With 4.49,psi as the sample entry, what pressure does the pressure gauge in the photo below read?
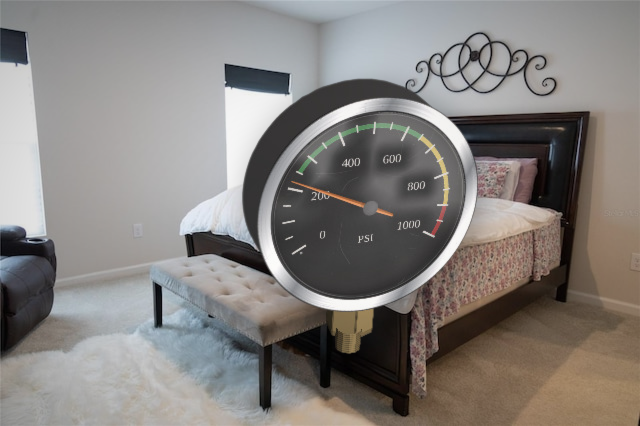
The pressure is 225,psi
